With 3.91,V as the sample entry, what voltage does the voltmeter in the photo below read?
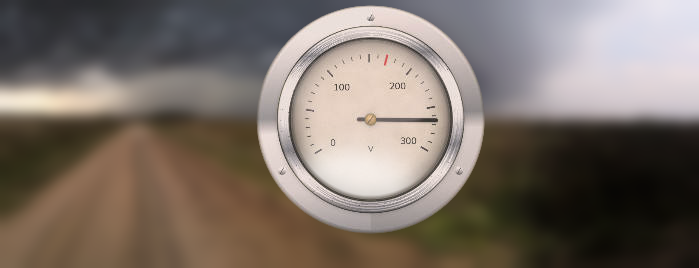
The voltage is 265,V
